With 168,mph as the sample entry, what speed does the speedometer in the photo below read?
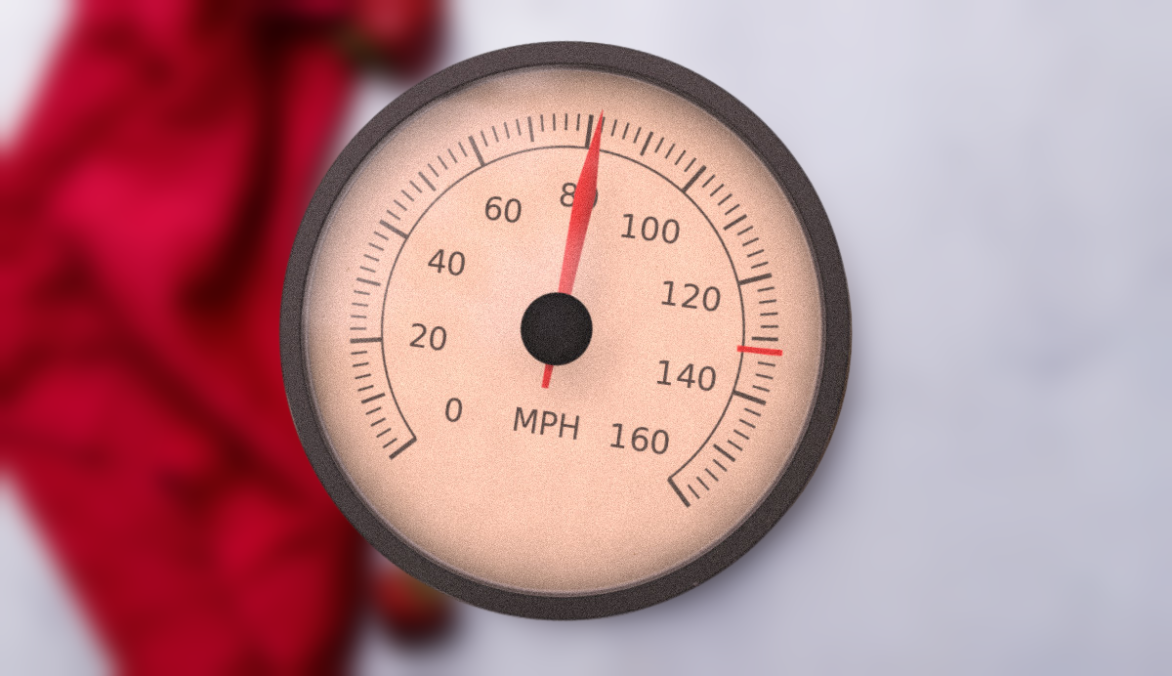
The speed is 82,mph
